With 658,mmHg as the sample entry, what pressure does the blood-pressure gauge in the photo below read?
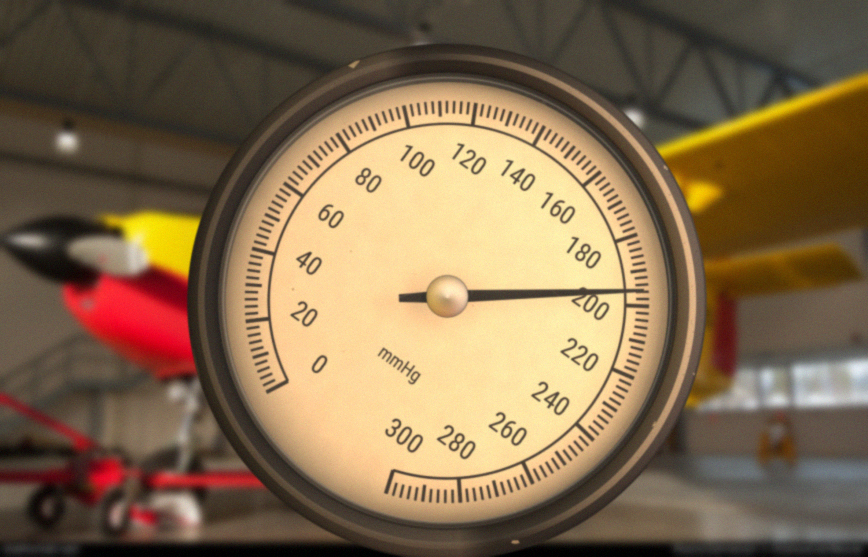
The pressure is 196,mmHg
